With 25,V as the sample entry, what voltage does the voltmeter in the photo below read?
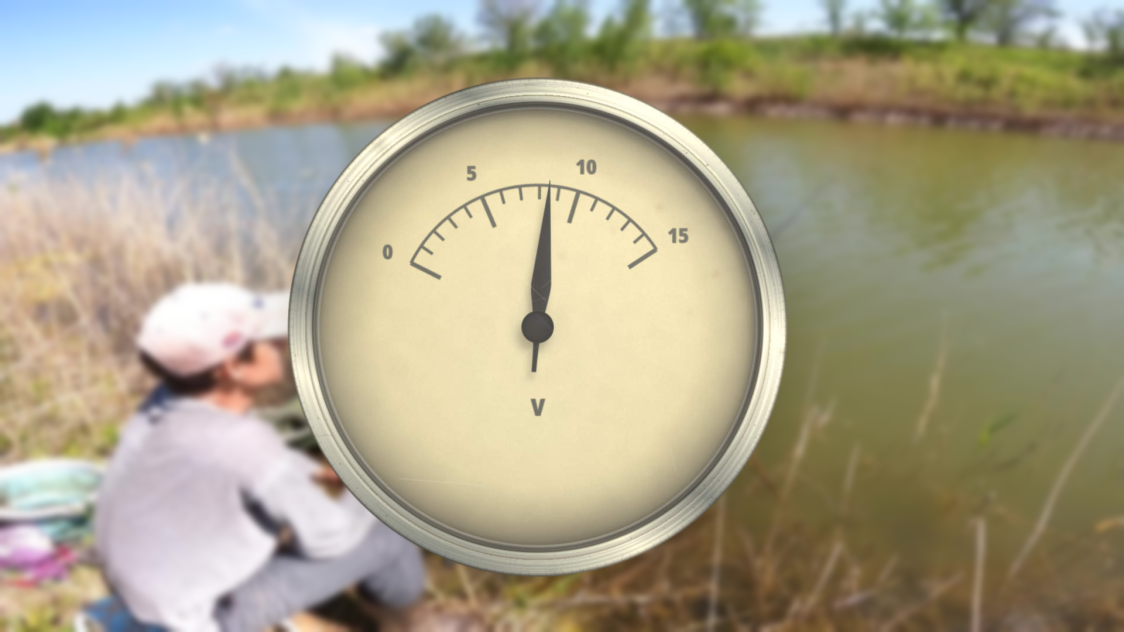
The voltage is 8.5,V
